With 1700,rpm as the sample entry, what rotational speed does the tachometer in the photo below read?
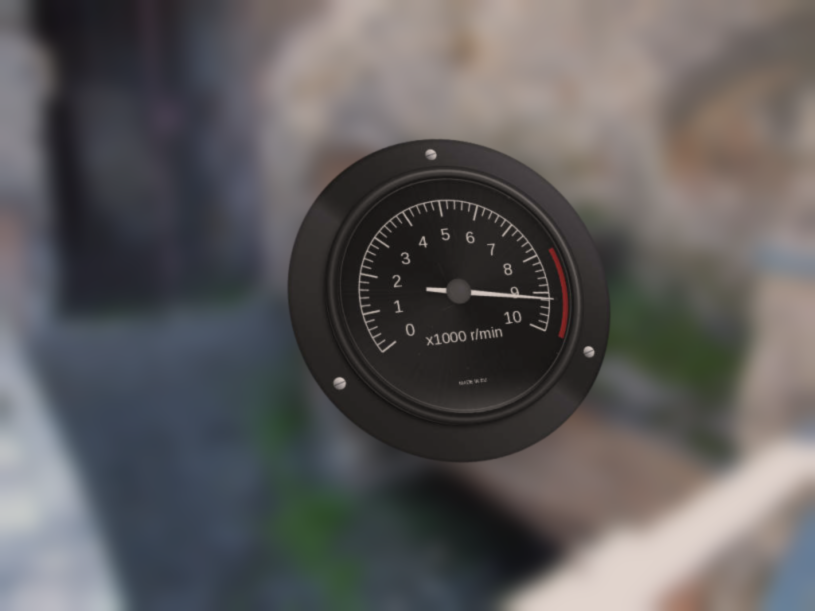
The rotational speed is 9200,rpm
